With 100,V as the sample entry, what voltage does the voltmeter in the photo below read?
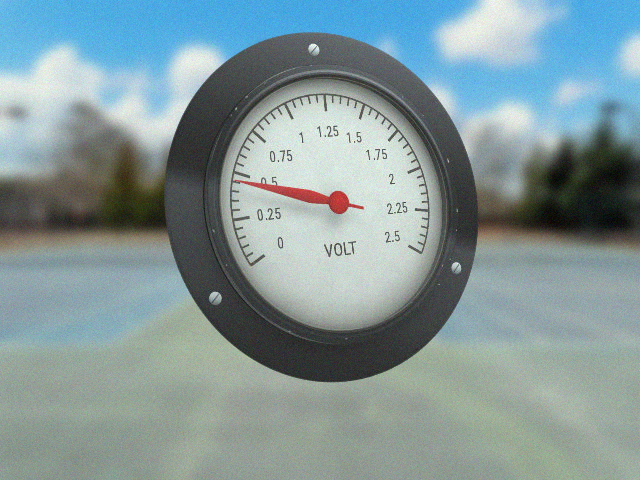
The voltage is 0.45,V
